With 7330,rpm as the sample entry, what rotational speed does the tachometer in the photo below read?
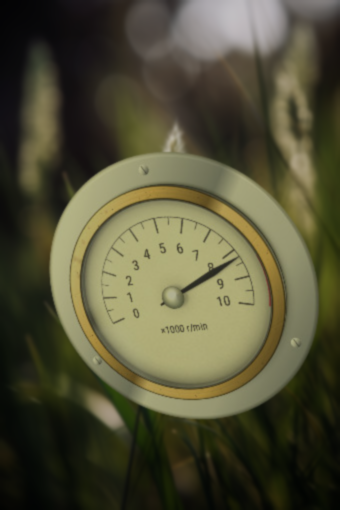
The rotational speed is 8250,rpm
